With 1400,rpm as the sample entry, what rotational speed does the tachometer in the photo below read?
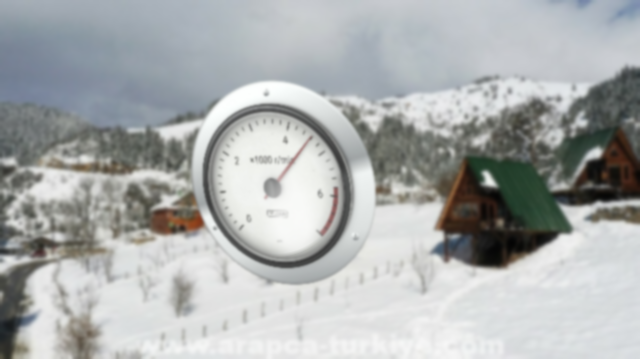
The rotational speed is 4600,rpm
